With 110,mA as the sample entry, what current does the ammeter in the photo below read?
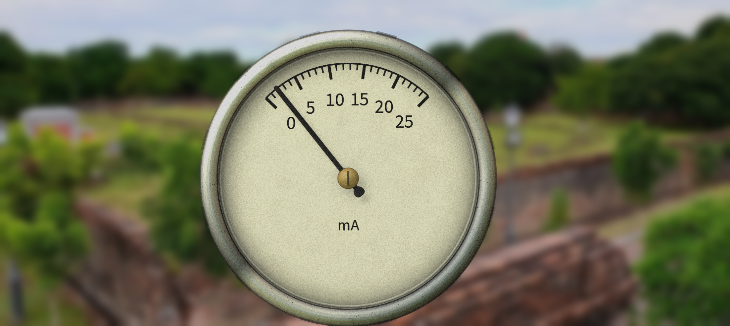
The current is 2,mA
